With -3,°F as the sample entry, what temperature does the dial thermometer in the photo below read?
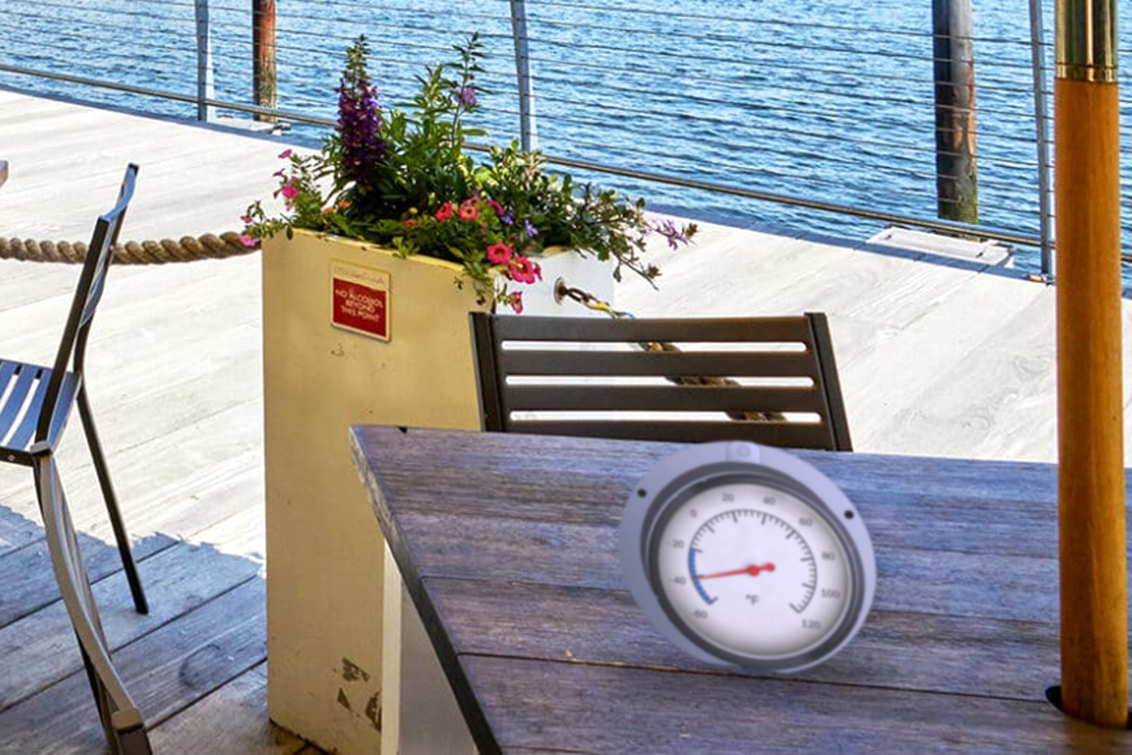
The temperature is -40,°F
